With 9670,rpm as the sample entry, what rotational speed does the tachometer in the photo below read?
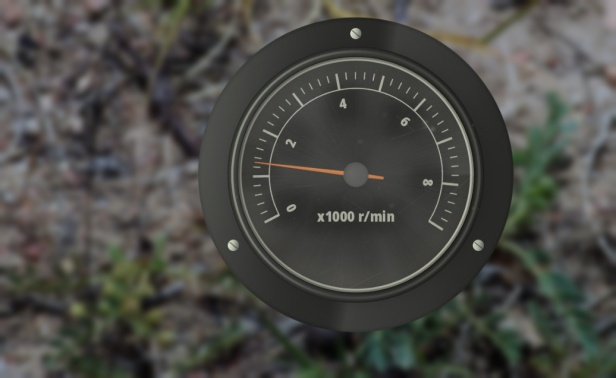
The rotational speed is 1300,rpm
